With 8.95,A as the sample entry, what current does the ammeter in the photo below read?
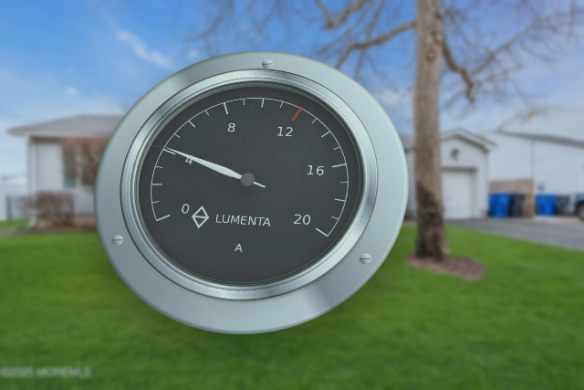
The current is 4,A
